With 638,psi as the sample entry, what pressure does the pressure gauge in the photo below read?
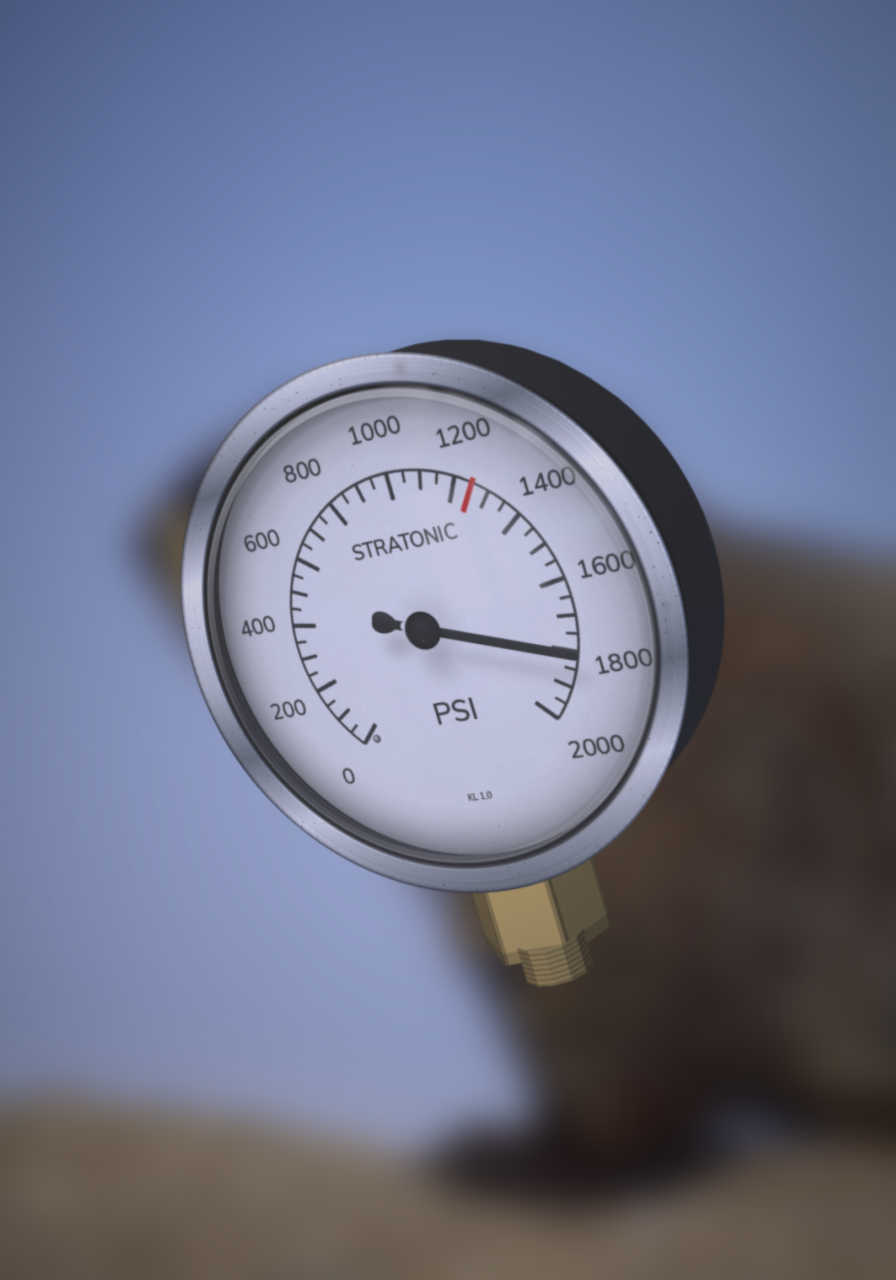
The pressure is 1800,psi
